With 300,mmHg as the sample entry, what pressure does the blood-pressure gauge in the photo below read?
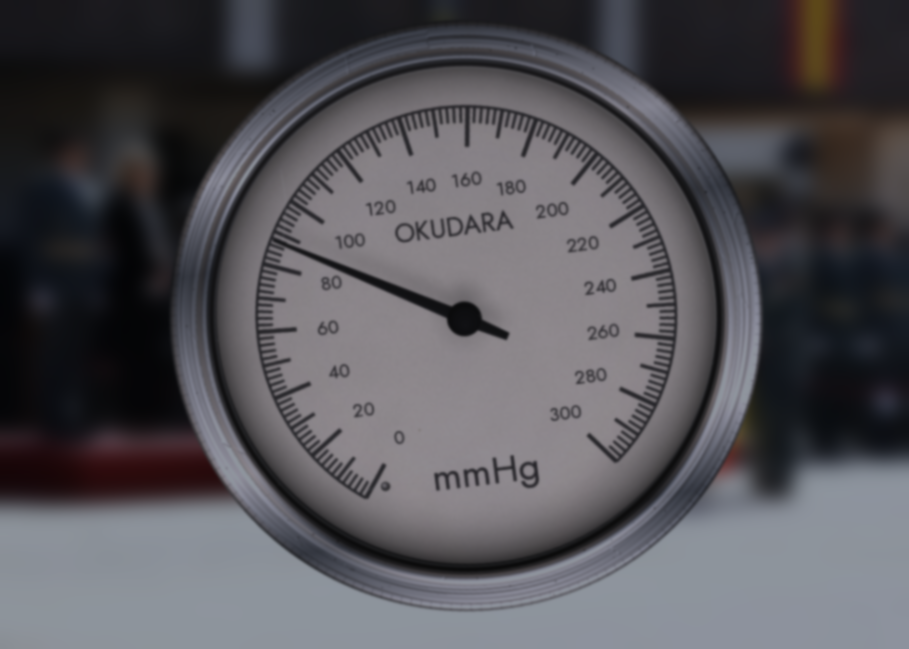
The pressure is 88,mmHg
